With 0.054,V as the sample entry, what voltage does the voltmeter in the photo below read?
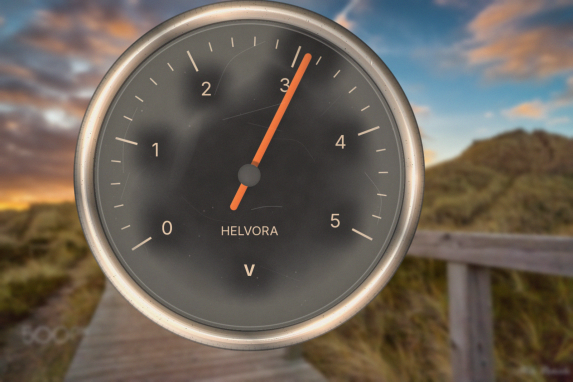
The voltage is 3.1,V
